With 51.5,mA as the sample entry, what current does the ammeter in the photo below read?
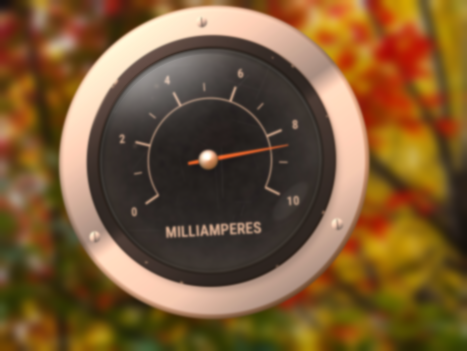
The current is 8.5,mA
